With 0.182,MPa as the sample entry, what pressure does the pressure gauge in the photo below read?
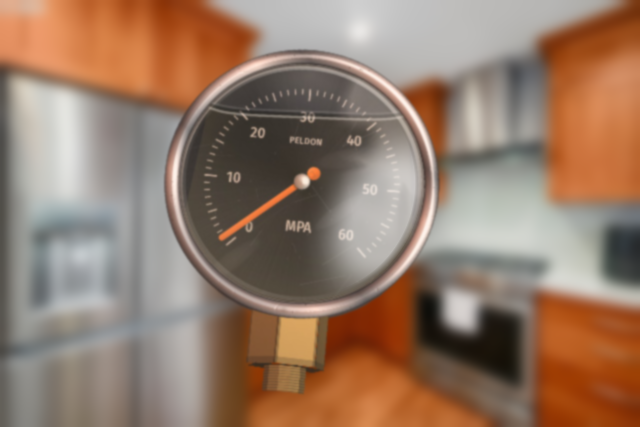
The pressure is 1,MPa
